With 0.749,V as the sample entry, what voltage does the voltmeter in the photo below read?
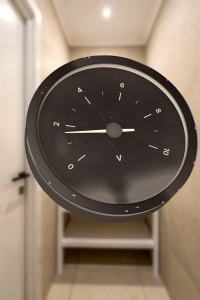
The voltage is 1.5,V
